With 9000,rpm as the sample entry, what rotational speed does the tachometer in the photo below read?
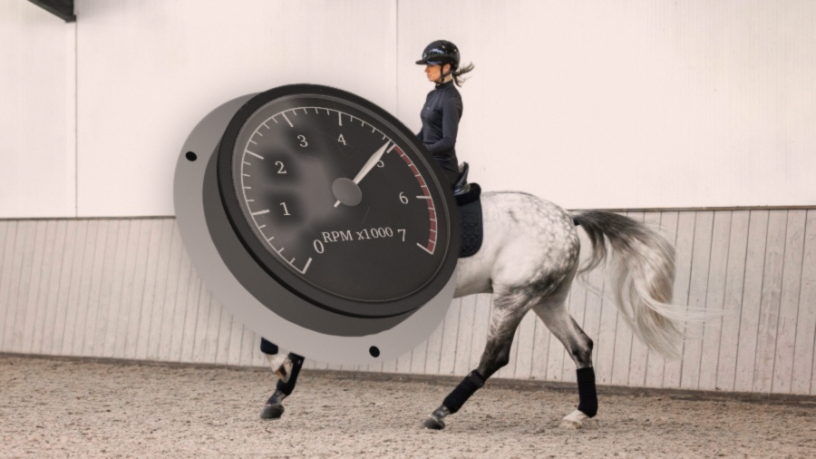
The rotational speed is 4900,rpm
